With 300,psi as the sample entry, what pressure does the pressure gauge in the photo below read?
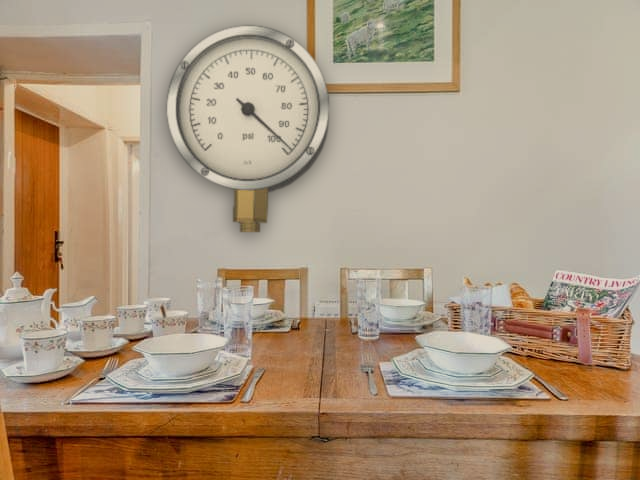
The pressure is 98,psi
